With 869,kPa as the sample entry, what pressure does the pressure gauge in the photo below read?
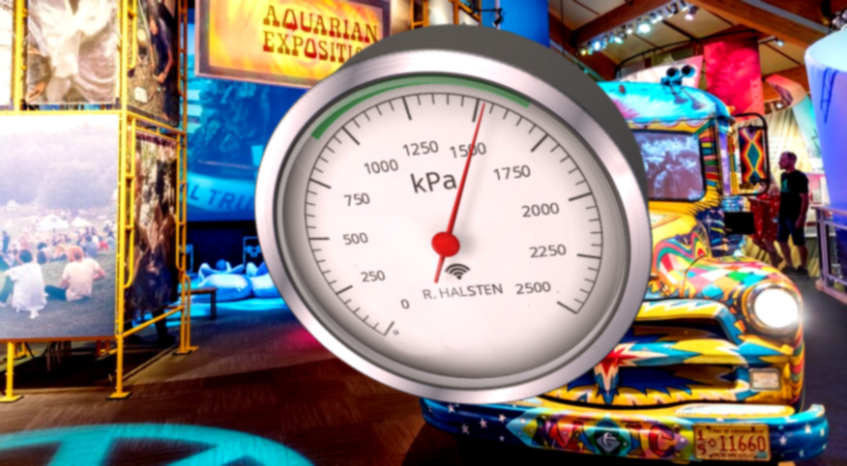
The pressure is 1525,kPa
